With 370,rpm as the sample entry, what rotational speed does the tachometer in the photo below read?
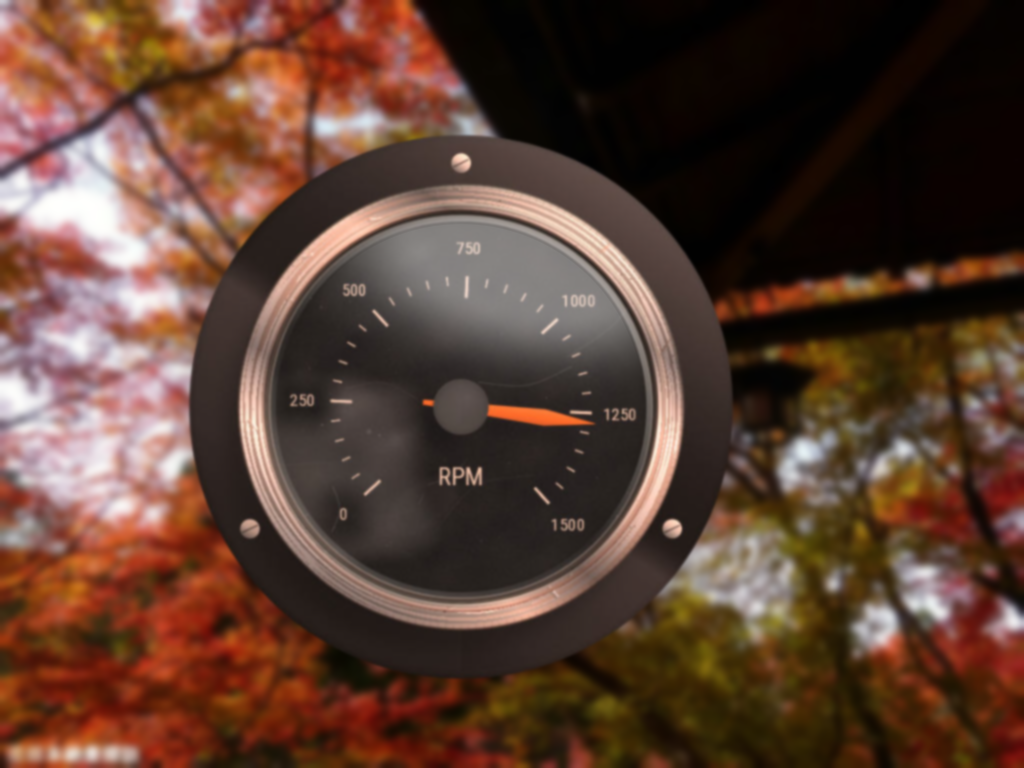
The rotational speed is 1275,rpm
